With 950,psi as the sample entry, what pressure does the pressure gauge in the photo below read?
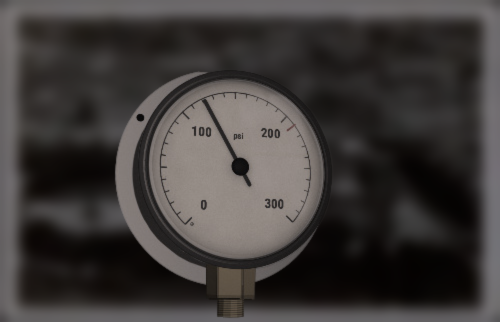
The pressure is 120,psi
